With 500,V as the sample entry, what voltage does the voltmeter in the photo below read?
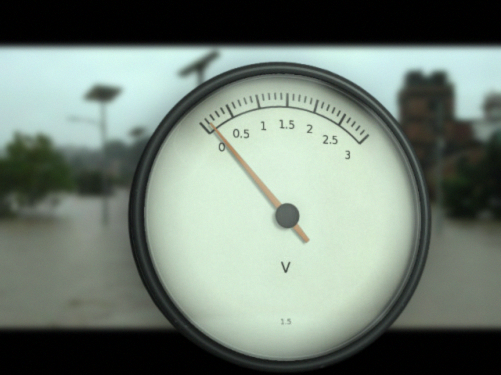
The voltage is 0.1,V
